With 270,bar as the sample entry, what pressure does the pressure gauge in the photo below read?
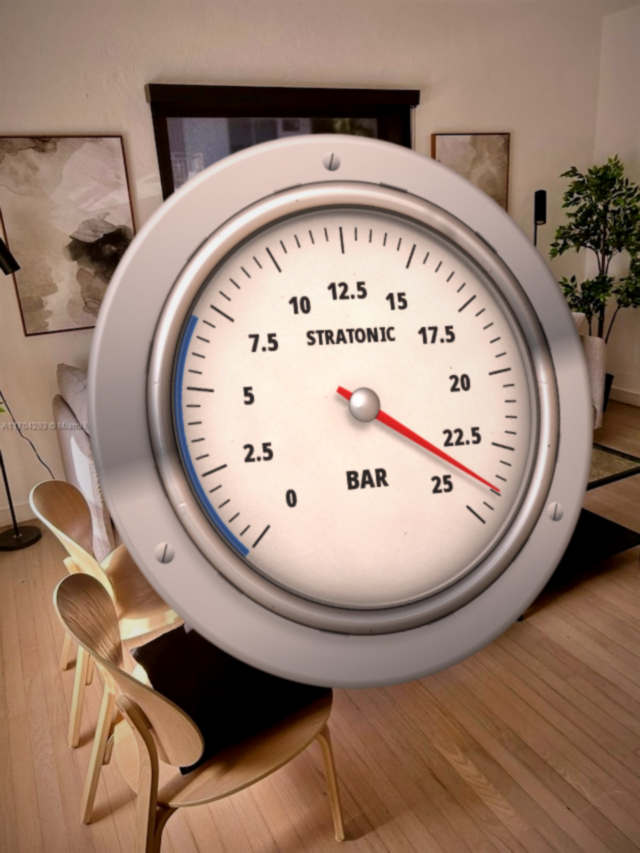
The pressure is 24,bar
